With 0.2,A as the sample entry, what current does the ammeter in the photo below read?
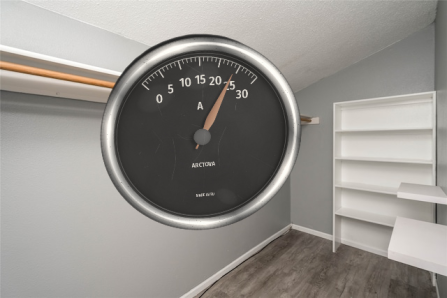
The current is 24,A
